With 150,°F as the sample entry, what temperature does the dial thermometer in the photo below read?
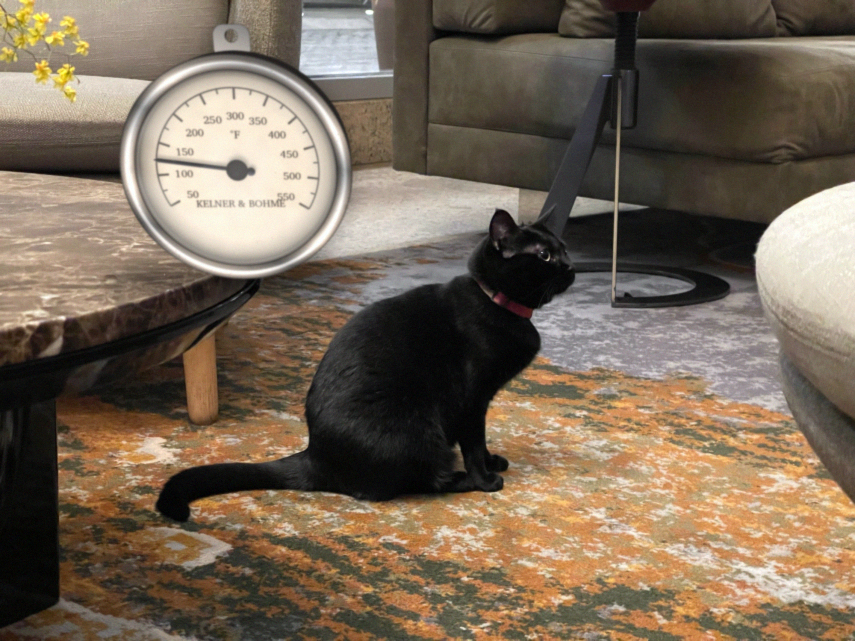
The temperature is 125,°F
